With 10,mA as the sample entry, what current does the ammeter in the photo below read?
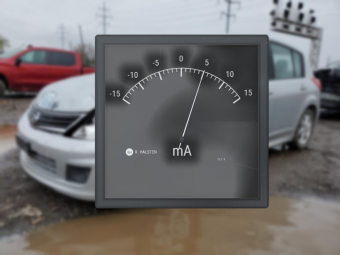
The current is 5,mA
